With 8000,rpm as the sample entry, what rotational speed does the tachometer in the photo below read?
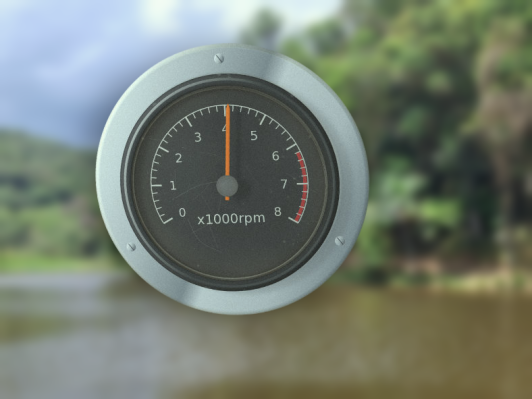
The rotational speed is 4100,rpm
